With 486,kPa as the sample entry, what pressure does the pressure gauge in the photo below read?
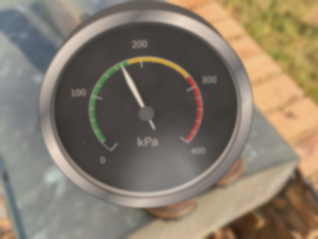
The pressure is 170,kPa
